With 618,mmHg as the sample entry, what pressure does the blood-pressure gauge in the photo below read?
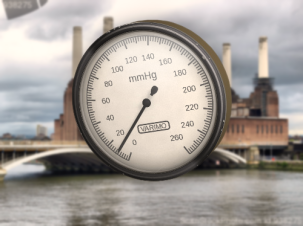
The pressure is 10,mmHg
